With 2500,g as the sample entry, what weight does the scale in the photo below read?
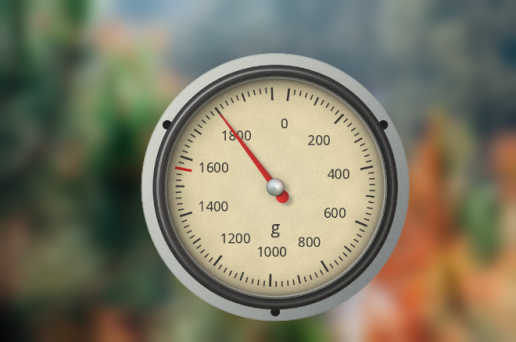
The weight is 1800,g
